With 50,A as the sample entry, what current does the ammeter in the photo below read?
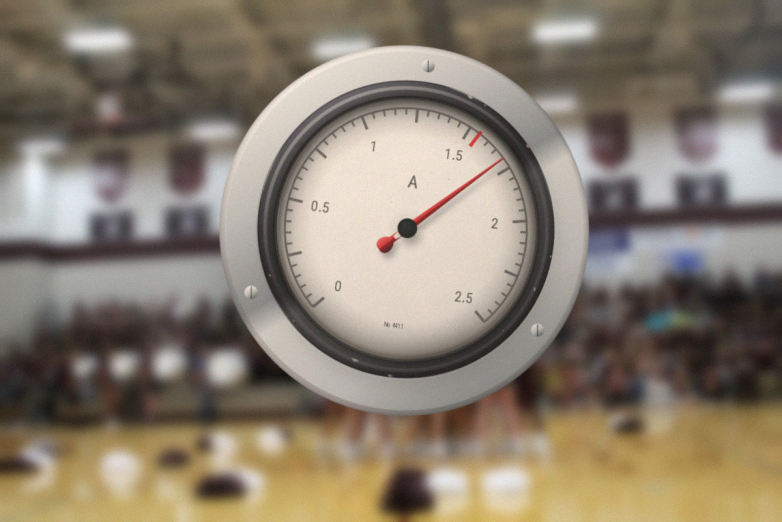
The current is 1.7,A
